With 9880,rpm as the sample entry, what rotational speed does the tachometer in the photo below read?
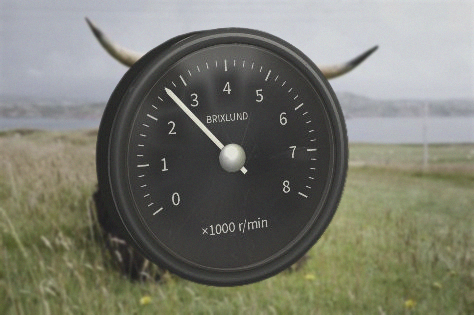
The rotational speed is 2600,rpm
